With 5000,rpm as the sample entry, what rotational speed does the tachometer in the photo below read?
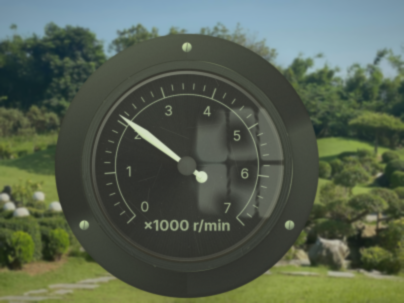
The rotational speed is 2100,rpm
